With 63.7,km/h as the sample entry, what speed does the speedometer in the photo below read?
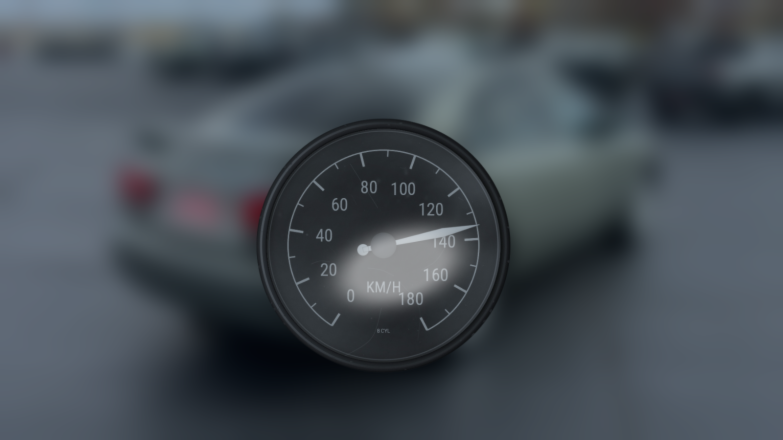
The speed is 135,km/h
